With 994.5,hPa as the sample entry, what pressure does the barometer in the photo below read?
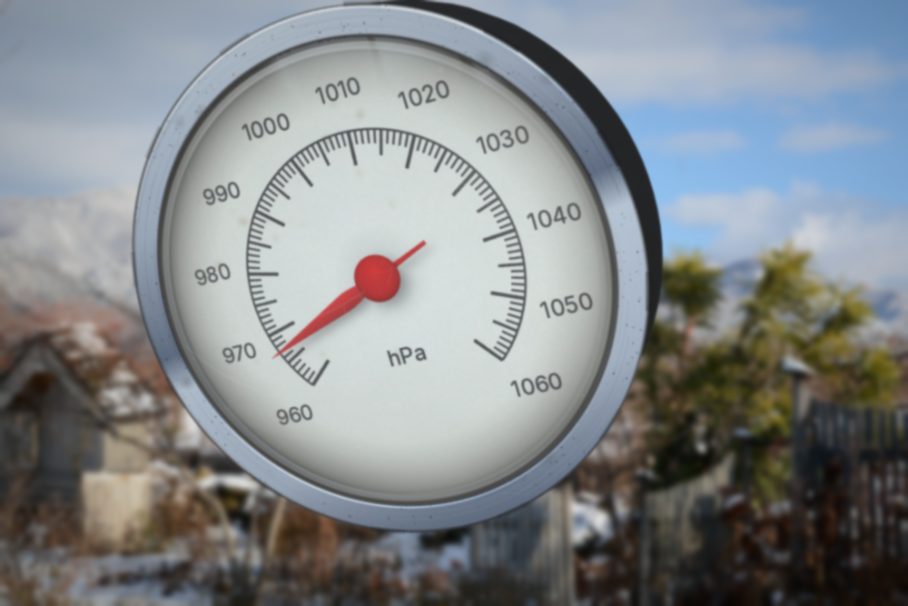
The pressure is 967,hPa
